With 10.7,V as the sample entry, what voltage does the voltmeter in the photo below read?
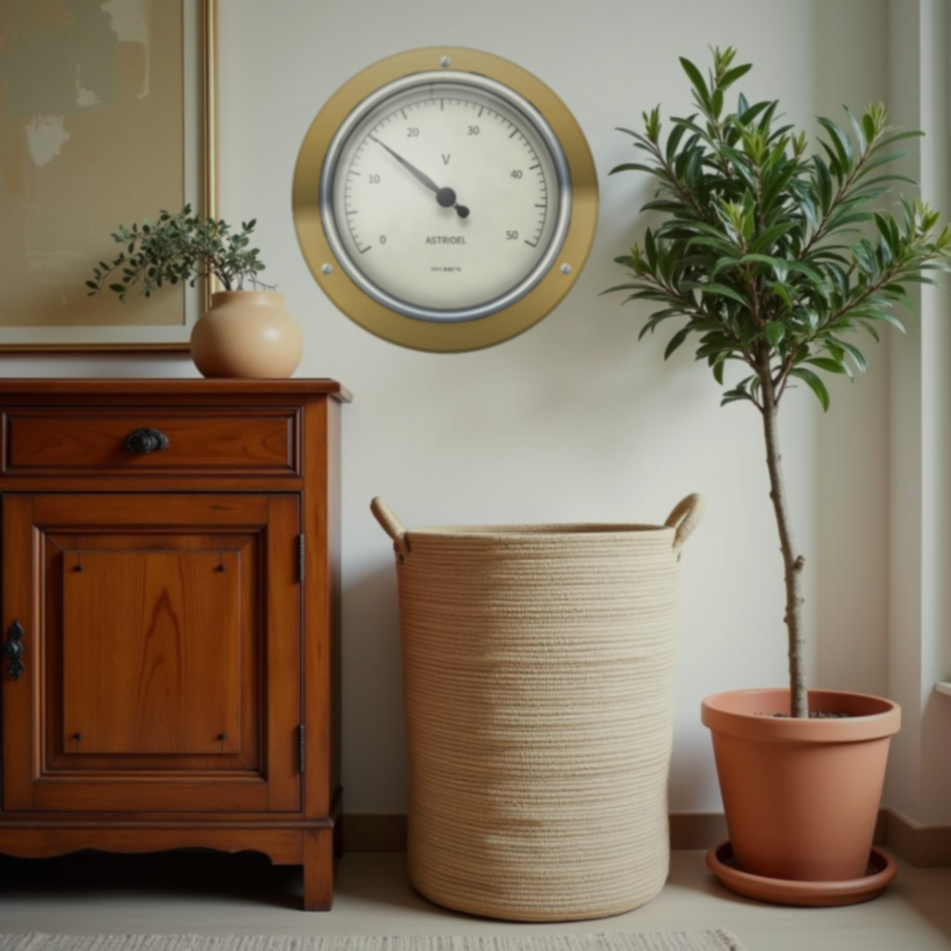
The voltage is 15,V
